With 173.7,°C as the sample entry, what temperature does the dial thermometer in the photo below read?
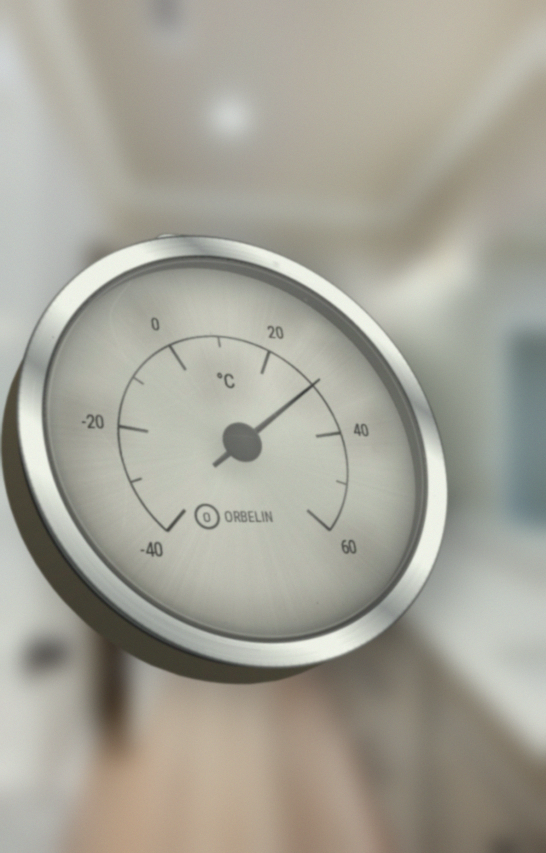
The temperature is 30,°C
